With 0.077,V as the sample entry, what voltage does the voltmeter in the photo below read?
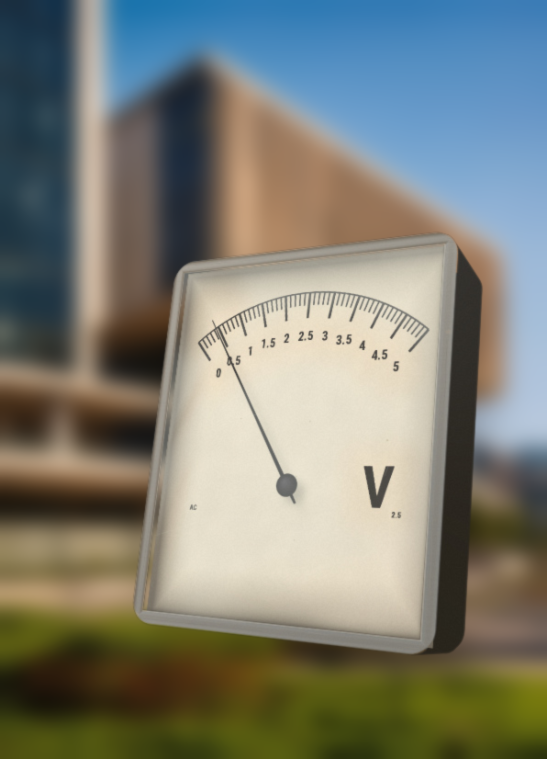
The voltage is 0.5,V
